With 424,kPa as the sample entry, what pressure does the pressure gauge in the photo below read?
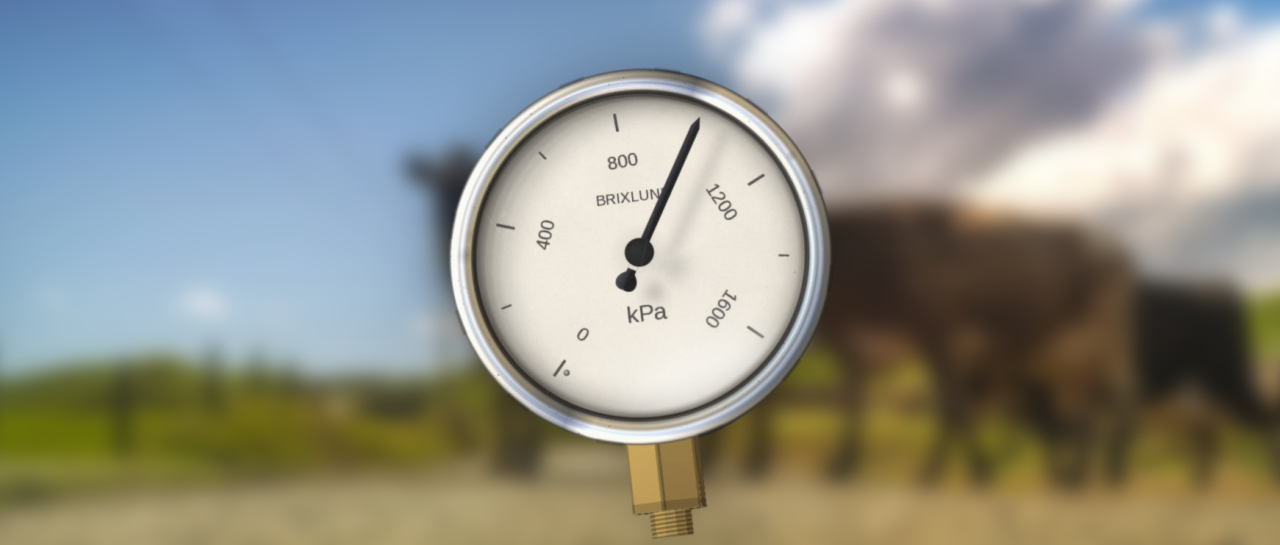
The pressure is 1000,kPa
